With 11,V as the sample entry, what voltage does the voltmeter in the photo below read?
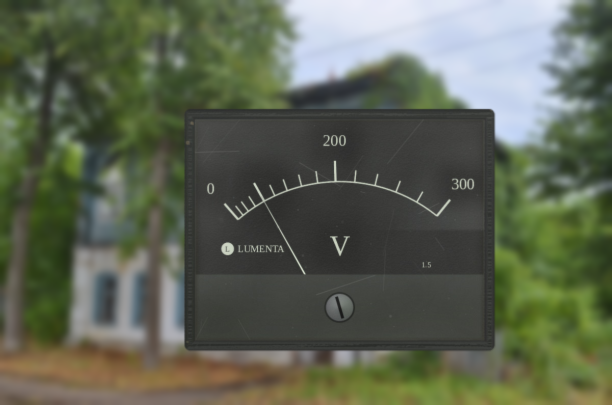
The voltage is 100,V
